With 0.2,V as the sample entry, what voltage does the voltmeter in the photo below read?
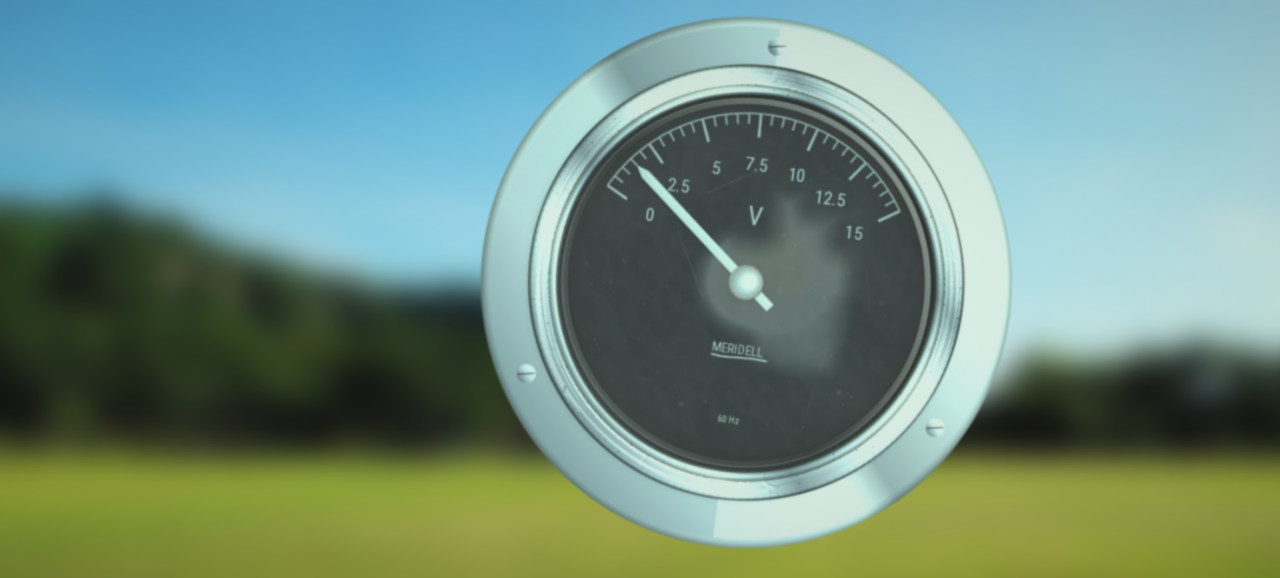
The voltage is 1.5,V
